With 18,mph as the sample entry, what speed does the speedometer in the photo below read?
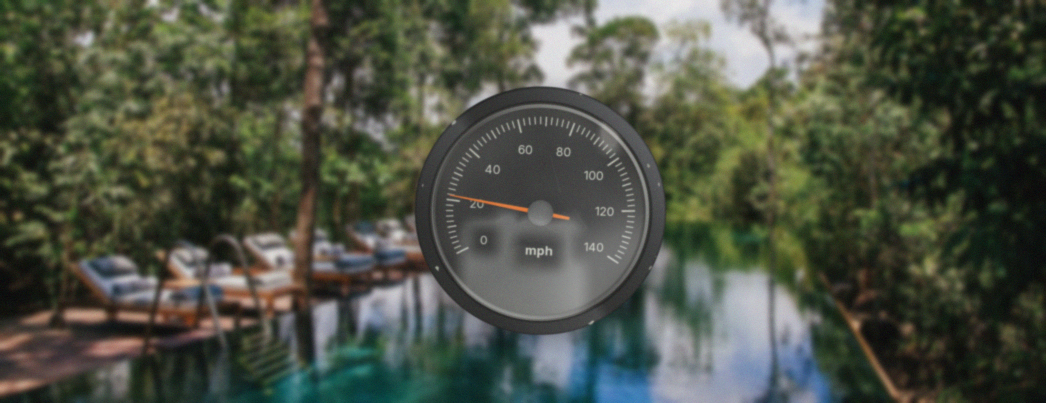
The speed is 22,mph
